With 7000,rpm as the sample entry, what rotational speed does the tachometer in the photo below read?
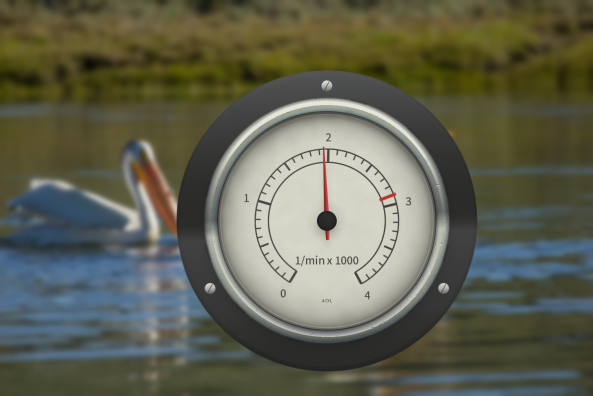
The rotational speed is 1950,rpm
